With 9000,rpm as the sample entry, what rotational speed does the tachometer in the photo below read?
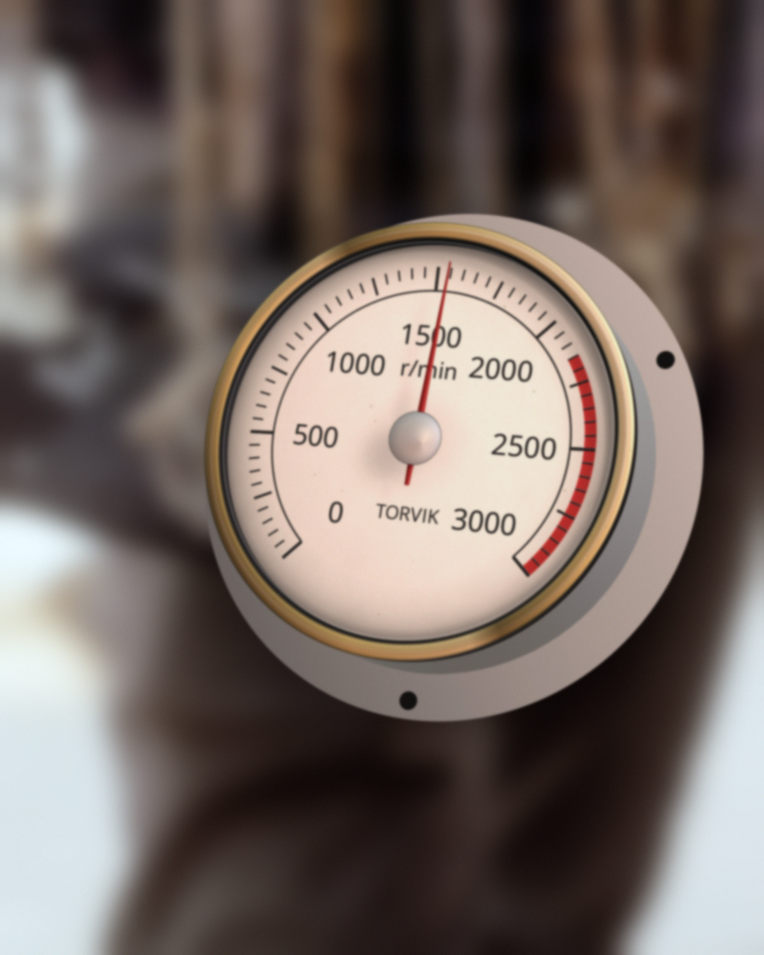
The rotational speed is 1550,rpm
